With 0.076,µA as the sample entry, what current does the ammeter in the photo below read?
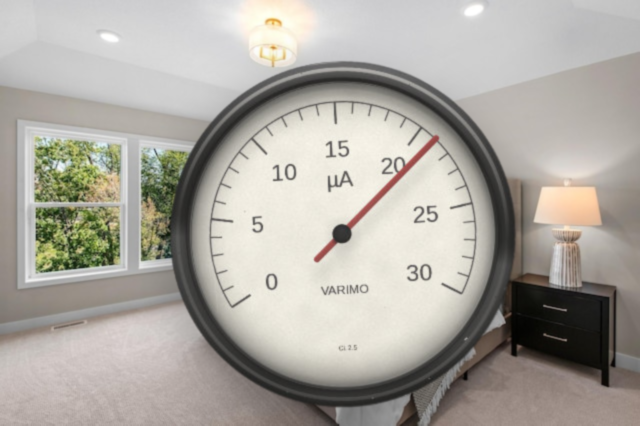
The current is 21,µA
